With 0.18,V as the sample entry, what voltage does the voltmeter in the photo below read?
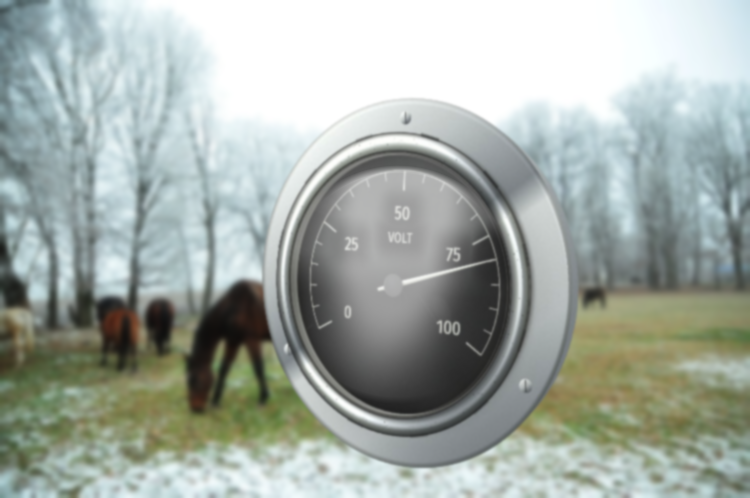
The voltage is 80,V
